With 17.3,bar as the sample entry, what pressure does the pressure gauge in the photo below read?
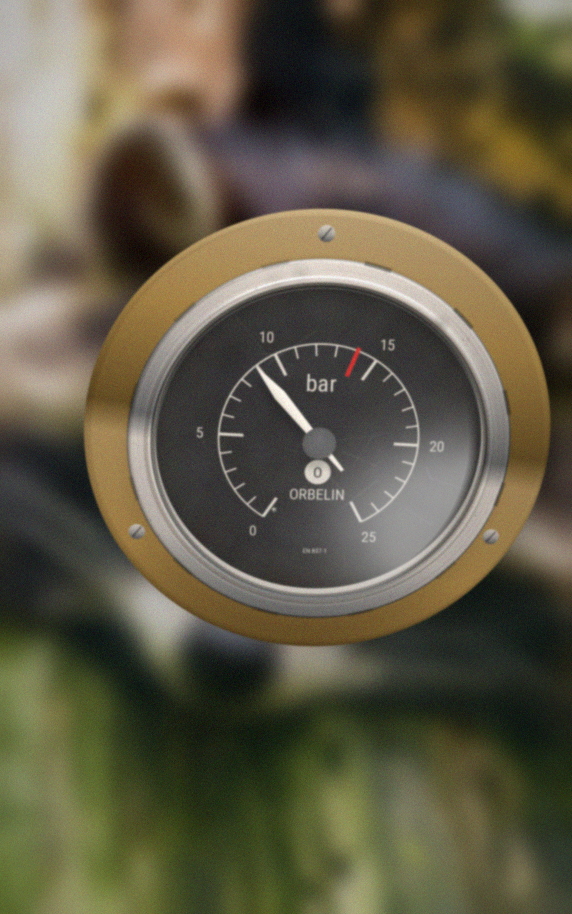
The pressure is 9,bar
